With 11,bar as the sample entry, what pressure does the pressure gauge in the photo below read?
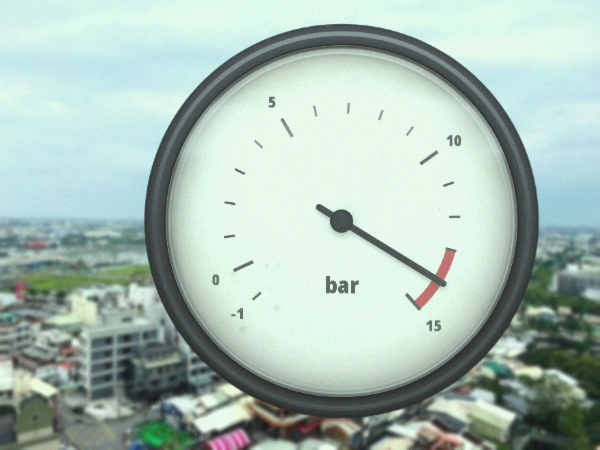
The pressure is 14,bar
